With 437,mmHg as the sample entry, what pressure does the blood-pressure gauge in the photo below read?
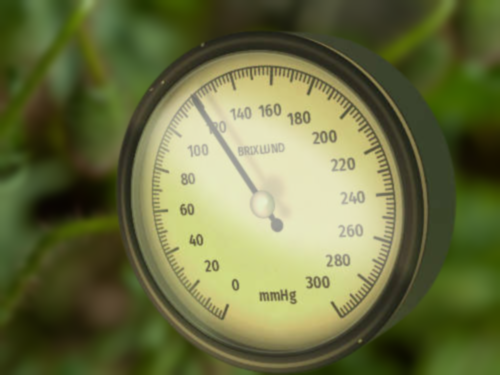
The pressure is 120,mmHg
